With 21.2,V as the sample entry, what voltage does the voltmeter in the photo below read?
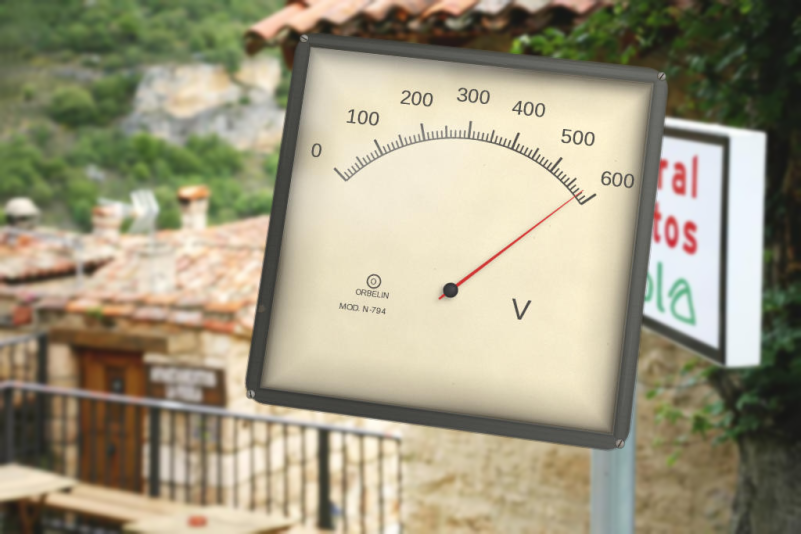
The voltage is 580,V
